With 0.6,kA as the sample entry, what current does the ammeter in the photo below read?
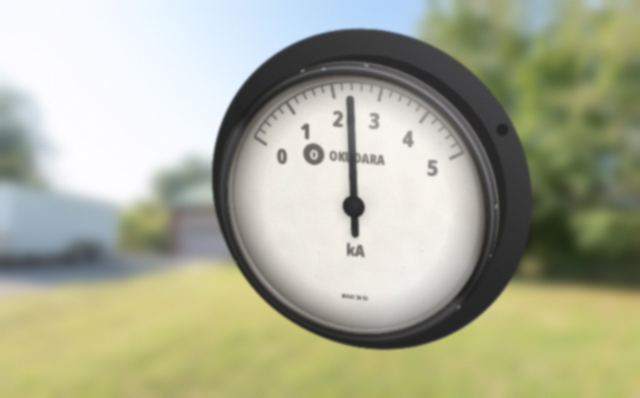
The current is 2.4,kA
